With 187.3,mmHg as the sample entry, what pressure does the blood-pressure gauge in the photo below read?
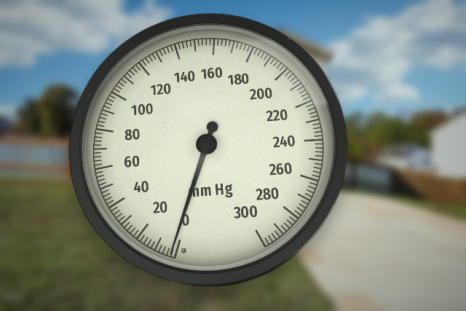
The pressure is 2,mmHg
